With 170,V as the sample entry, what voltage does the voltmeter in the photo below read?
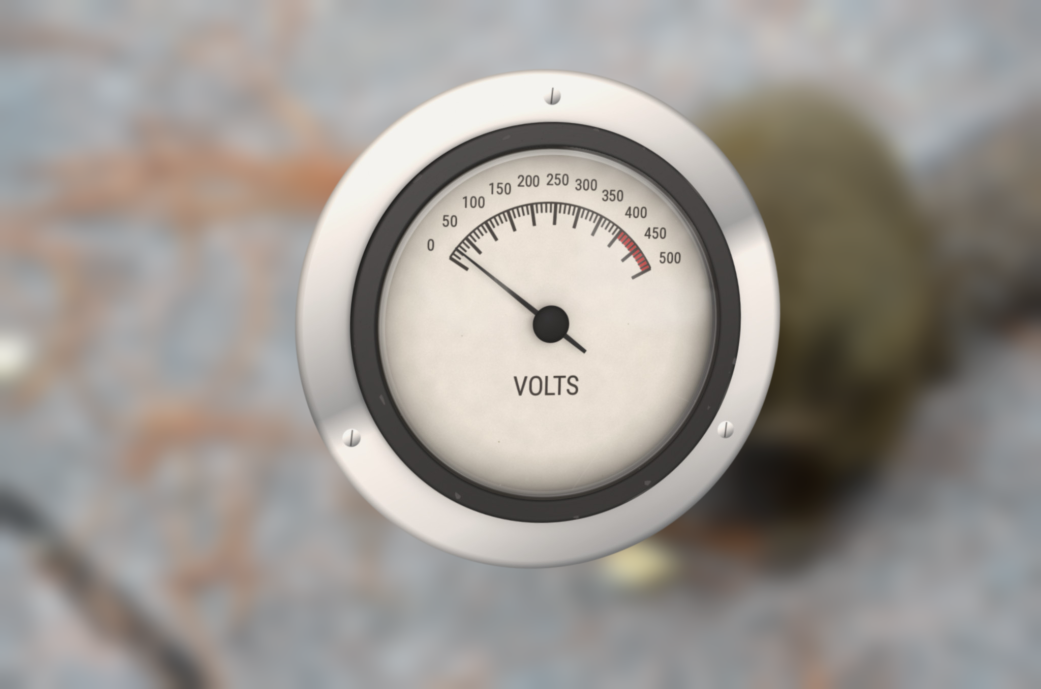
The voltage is 20,V
